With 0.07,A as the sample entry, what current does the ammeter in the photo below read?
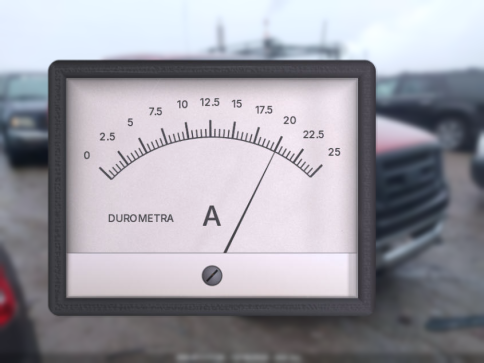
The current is 20,A
